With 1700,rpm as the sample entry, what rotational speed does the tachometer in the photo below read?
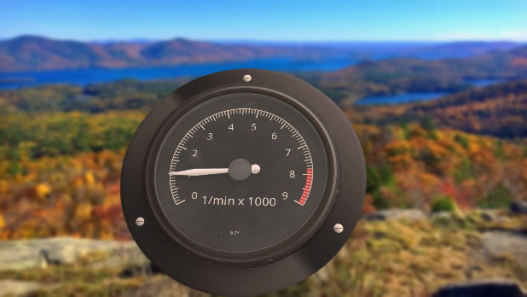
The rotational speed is 1000,rpm
